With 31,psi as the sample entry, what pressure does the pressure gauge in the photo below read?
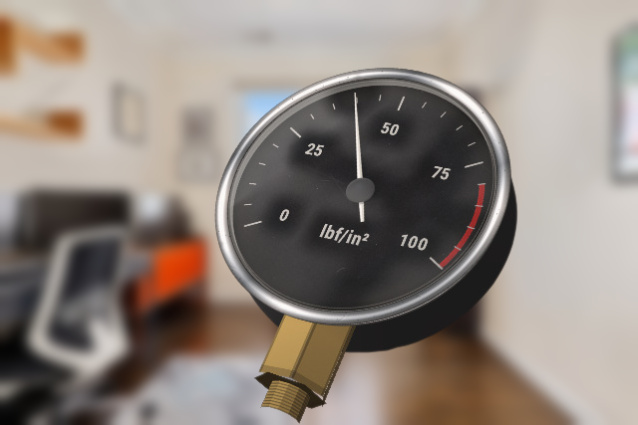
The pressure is 40,psi
